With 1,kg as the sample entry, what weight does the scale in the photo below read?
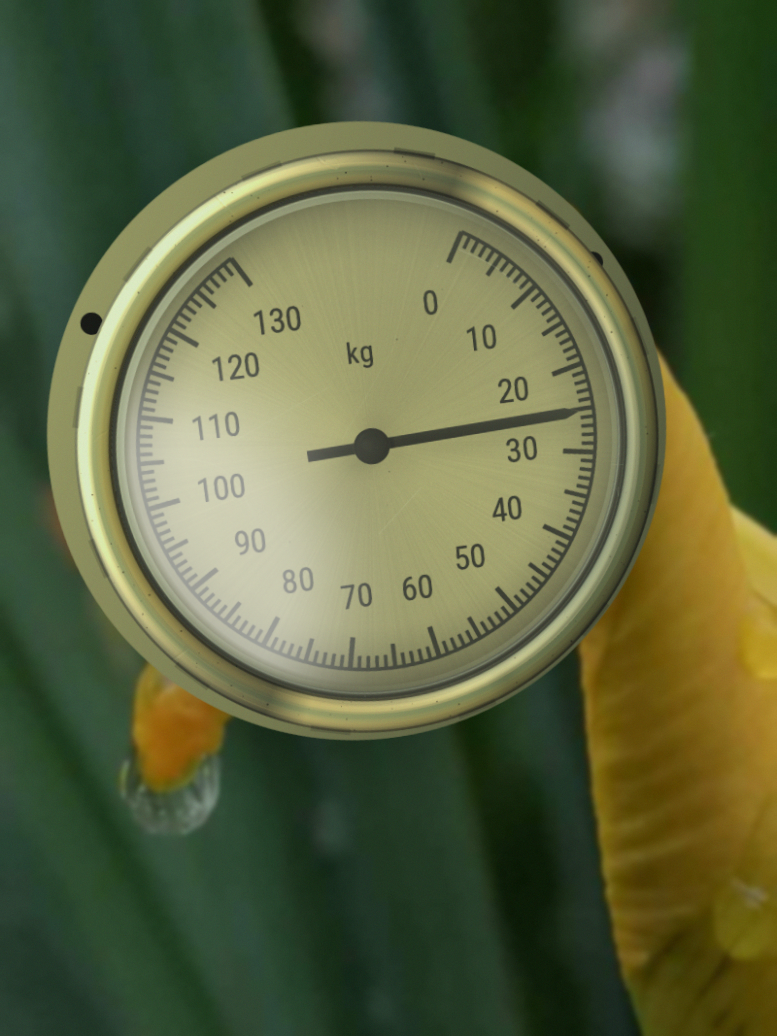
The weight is 25,kg
